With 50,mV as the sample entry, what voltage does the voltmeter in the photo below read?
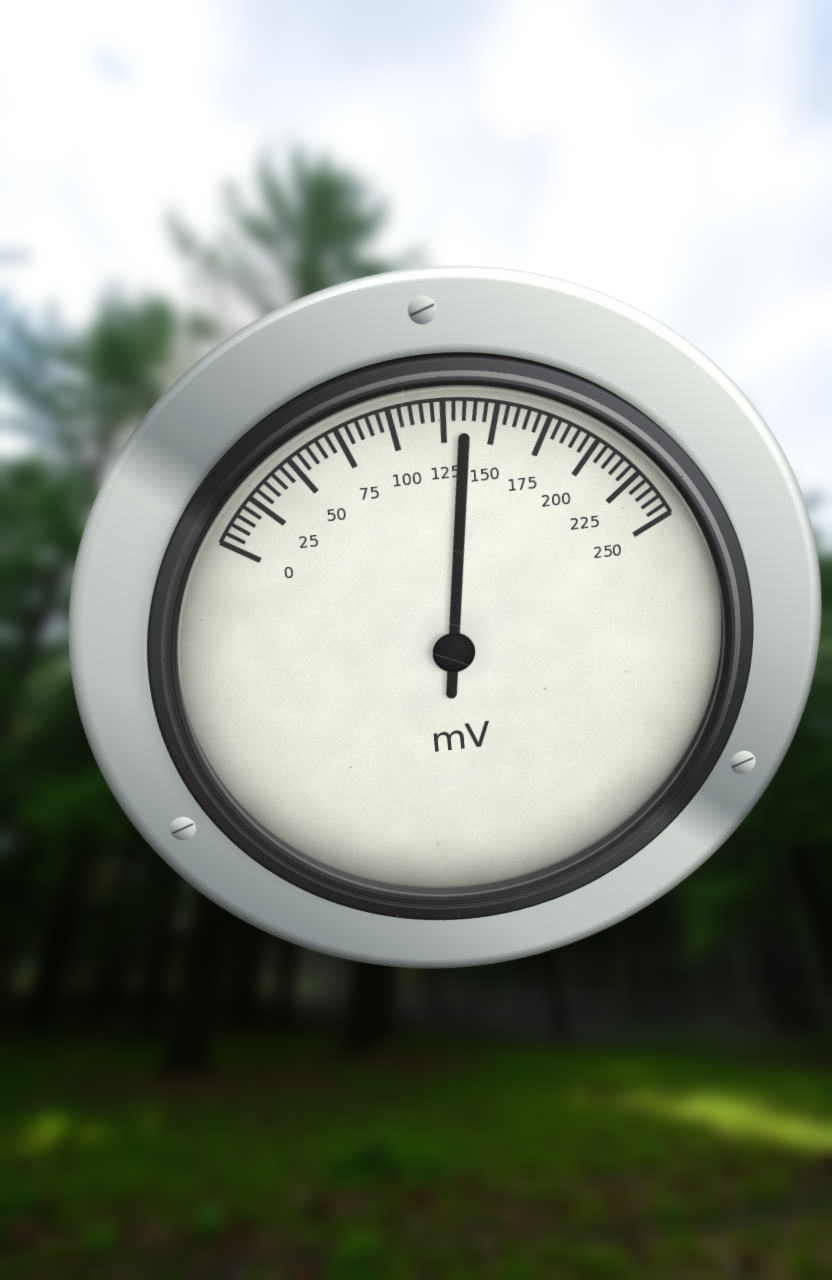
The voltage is 135,mV
